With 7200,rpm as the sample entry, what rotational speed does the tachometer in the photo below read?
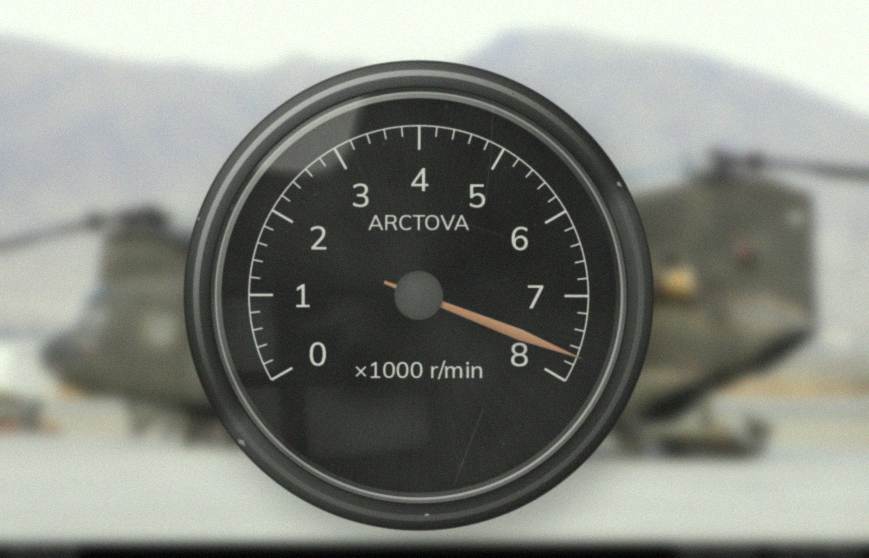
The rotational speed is 7700,rpm
